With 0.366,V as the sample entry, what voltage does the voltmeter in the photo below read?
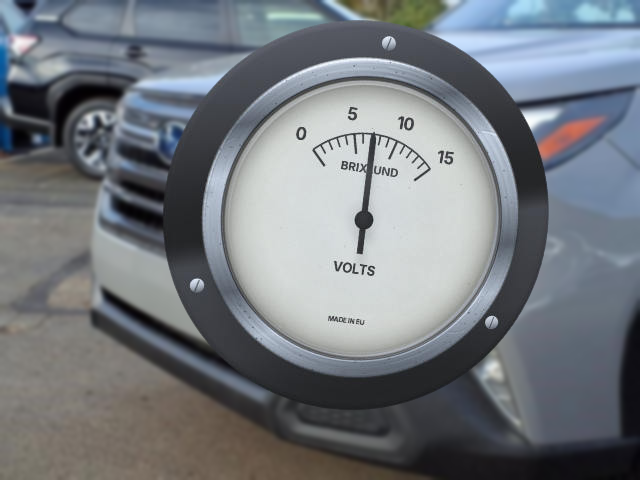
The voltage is 7,V
